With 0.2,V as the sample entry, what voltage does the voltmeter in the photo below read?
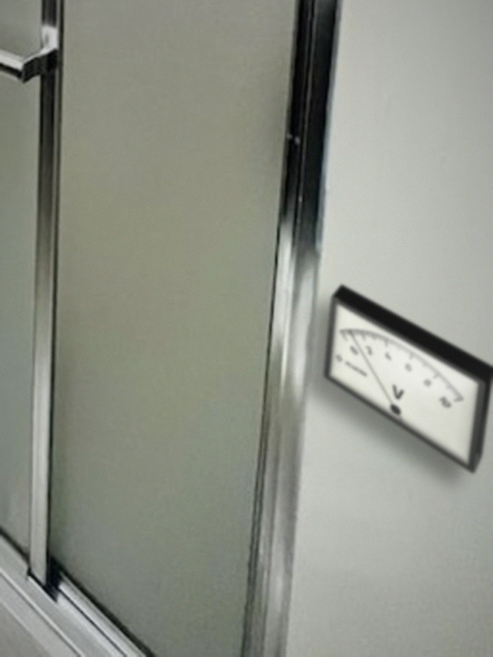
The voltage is 1,V
